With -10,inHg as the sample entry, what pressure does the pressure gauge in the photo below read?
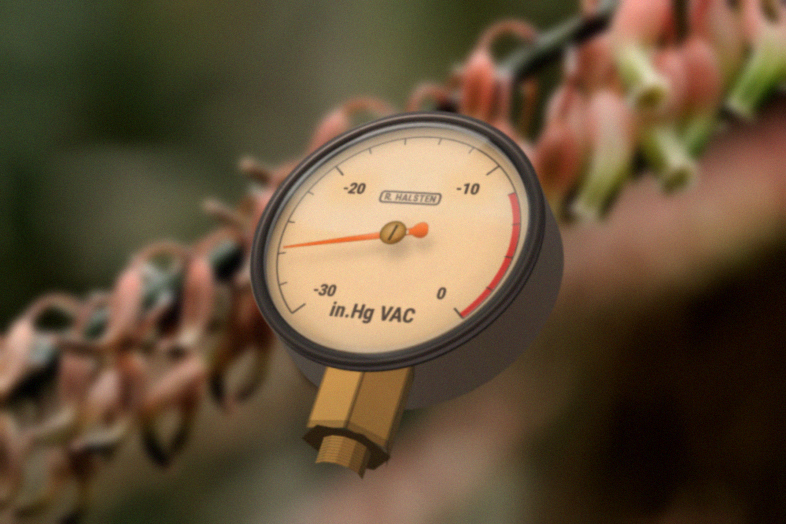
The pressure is -26,inHg
